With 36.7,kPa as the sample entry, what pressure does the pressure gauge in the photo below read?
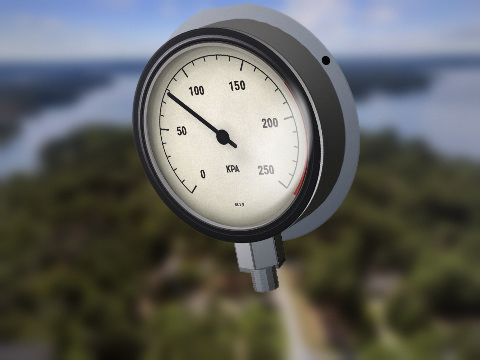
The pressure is 80,kPa
